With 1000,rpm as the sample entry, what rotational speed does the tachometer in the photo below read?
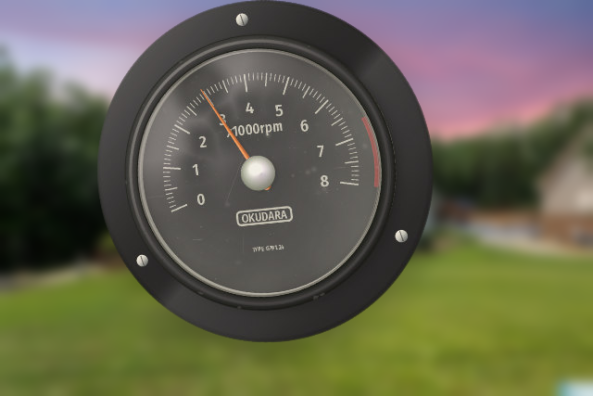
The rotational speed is 3000,rpm
